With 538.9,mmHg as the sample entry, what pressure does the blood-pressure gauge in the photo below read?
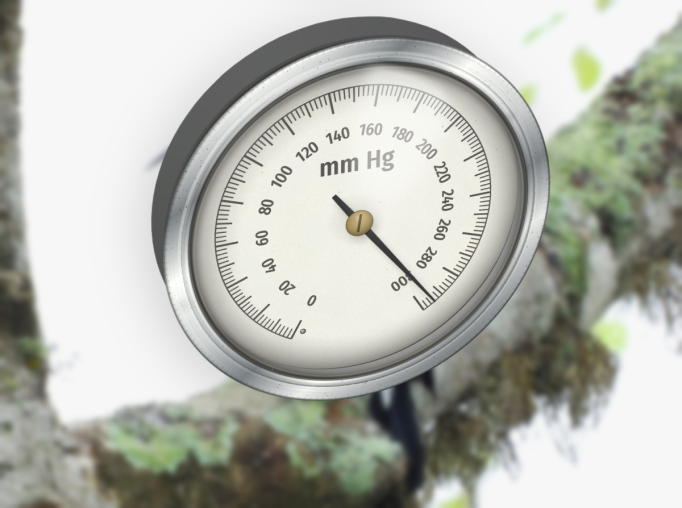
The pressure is 294,mmHg
